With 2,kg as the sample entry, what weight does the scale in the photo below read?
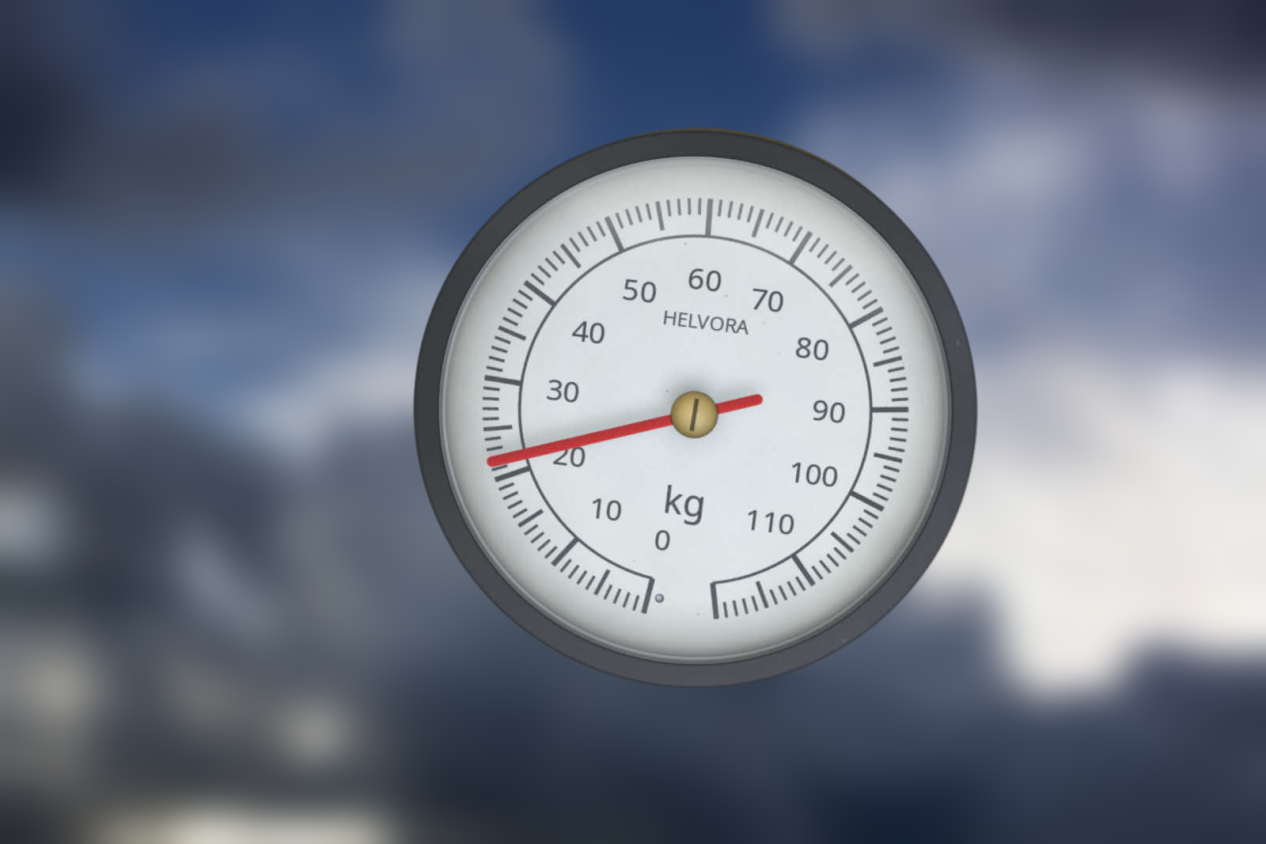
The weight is 22,kg
